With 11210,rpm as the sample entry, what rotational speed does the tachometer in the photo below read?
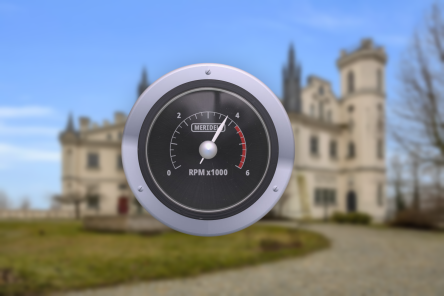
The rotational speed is 3750,rpm
